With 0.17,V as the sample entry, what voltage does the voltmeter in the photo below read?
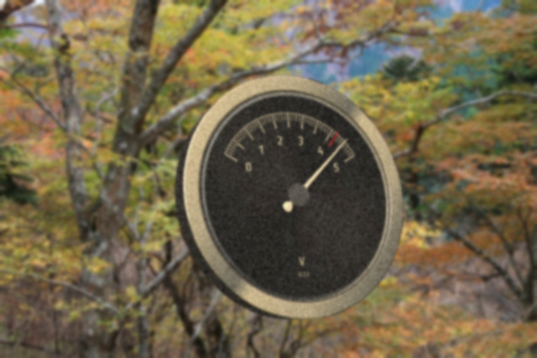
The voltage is 4.5,V
